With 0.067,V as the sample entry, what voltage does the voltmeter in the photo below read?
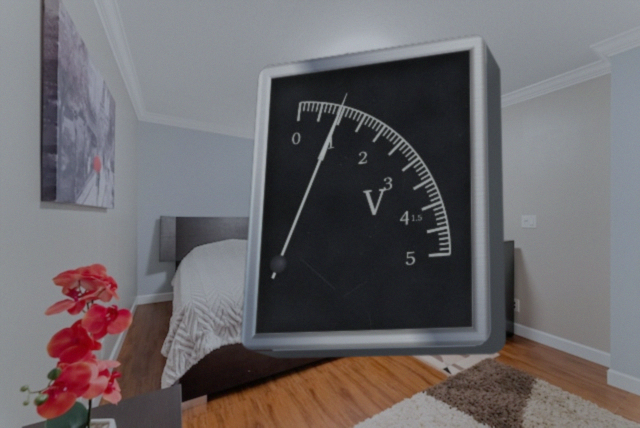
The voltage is 1,V
